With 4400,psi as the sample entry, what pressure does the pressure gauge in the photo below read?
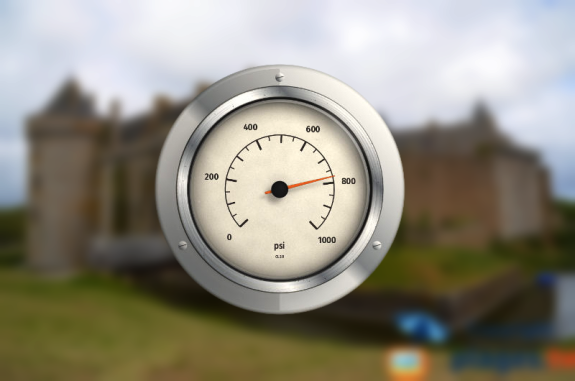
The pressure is 775,psi
